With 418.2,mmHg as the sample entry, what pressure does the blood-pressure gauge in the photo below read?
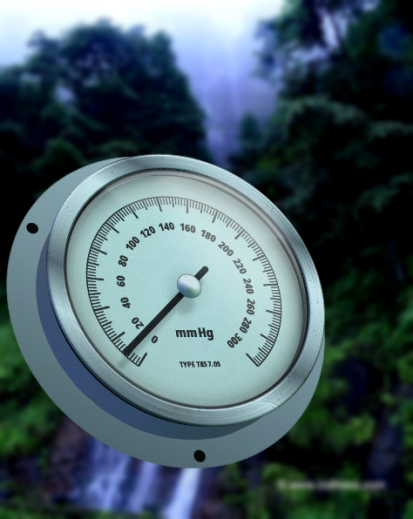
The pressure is 10,mmHg
